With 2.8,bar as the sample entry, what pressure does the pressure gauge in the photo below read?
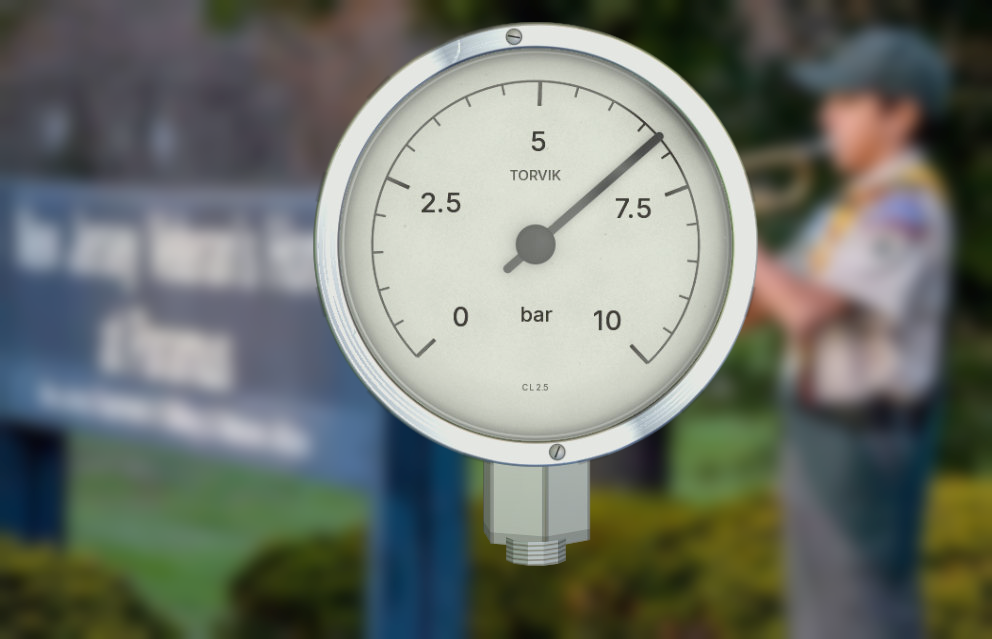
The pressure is 6.75,bar
